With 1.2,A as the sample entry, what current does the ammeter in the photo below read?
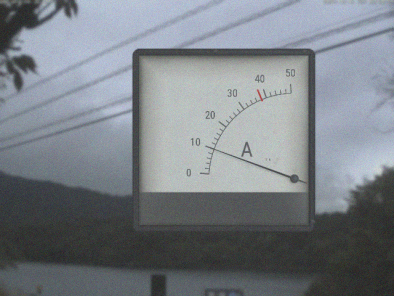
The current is 10,A
